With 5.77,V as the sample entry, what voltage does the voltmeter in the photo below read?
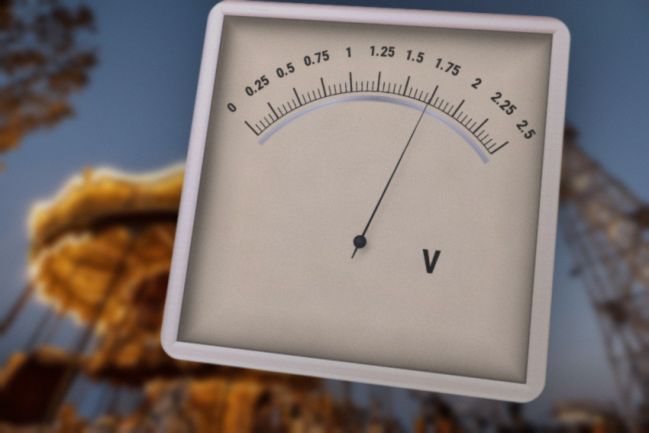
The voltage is 1.75,V
